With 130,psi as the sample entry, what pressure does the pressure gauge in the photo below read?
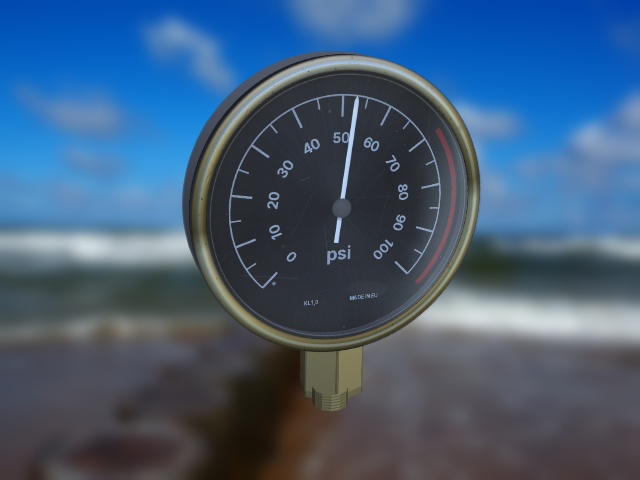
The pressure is 52.5,psi
